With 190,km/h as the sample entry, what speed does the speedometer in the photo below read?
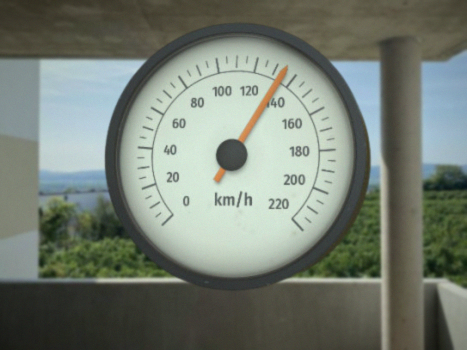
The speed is 135,km/h
